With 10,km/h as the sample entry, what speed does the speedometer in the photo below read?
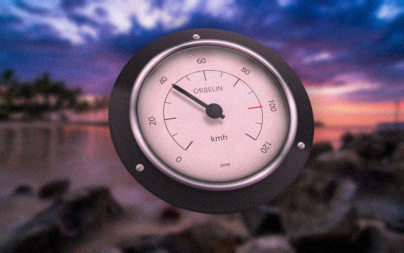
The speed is 40,km/h
